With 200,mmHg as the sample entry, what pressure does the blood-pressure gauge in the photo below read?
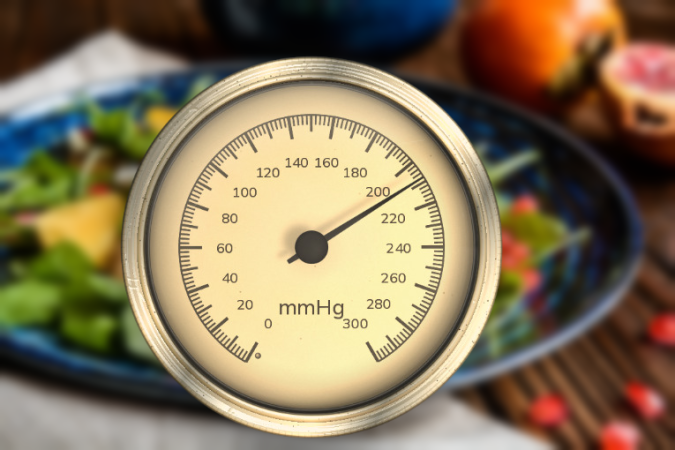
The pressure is 208,mmHg
